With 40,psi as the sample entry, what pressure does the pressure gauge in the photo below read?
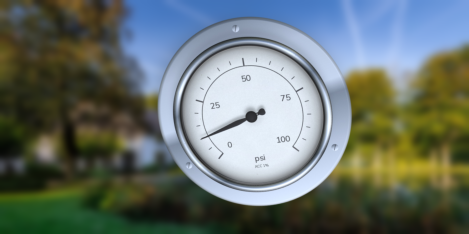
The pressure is 10,psi
